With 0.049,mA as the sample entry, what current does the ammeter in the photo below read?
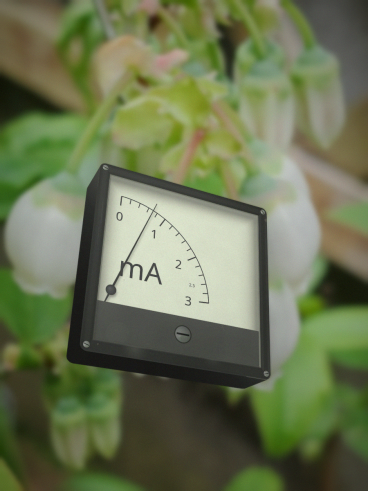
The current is 0.7,mA
